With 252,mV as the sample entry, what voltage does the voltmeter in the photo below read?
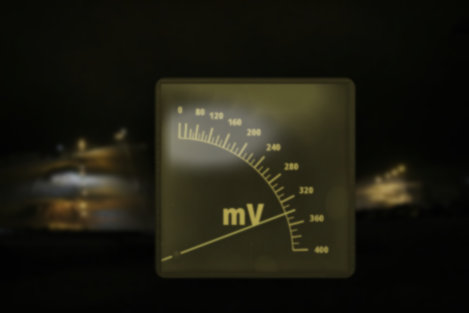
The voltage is 340,mV
